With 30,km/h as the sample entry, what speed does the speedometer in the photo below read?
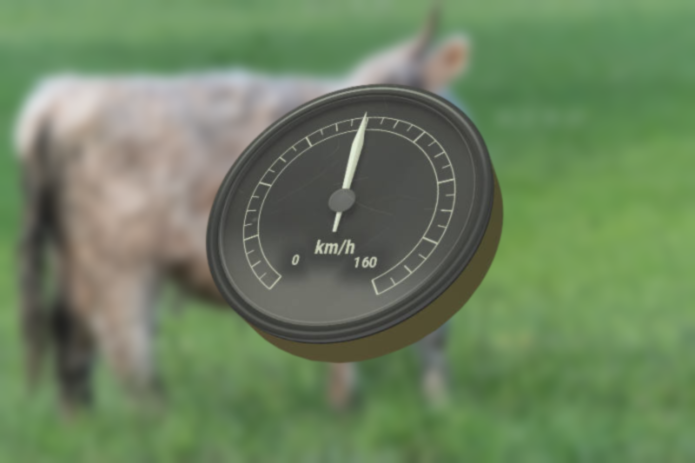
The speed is 80,km/h
